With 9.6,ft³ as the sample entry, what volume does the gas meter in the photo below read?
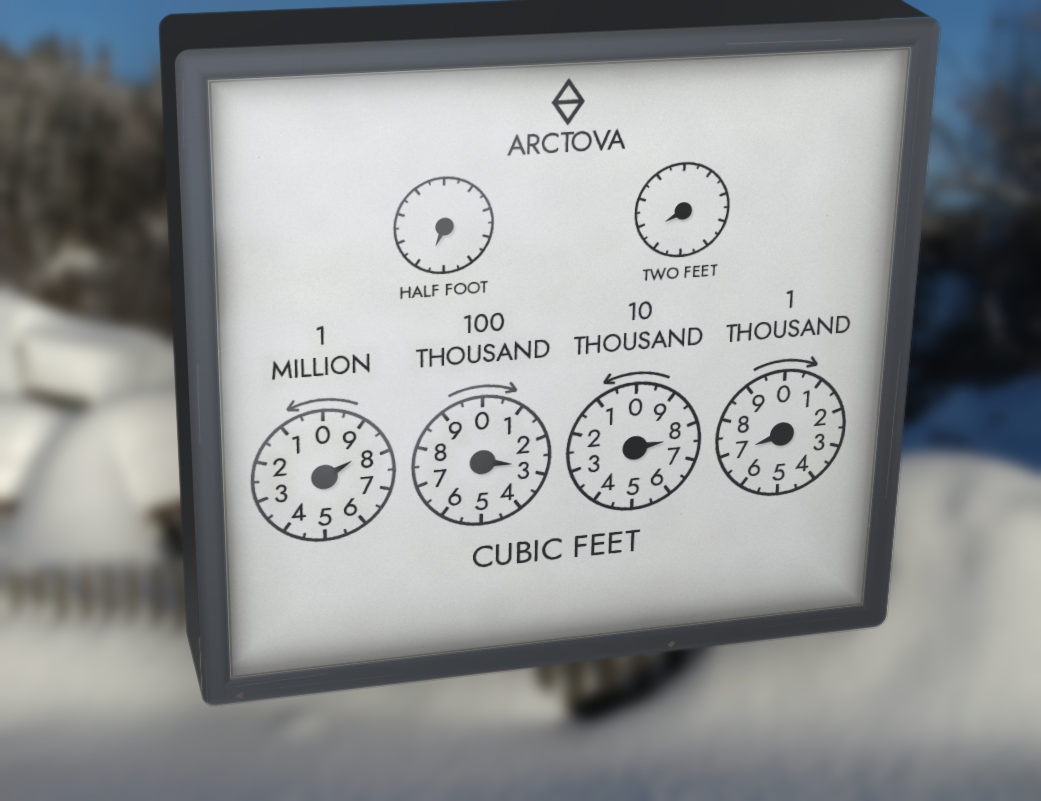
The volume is 827700,ft³
